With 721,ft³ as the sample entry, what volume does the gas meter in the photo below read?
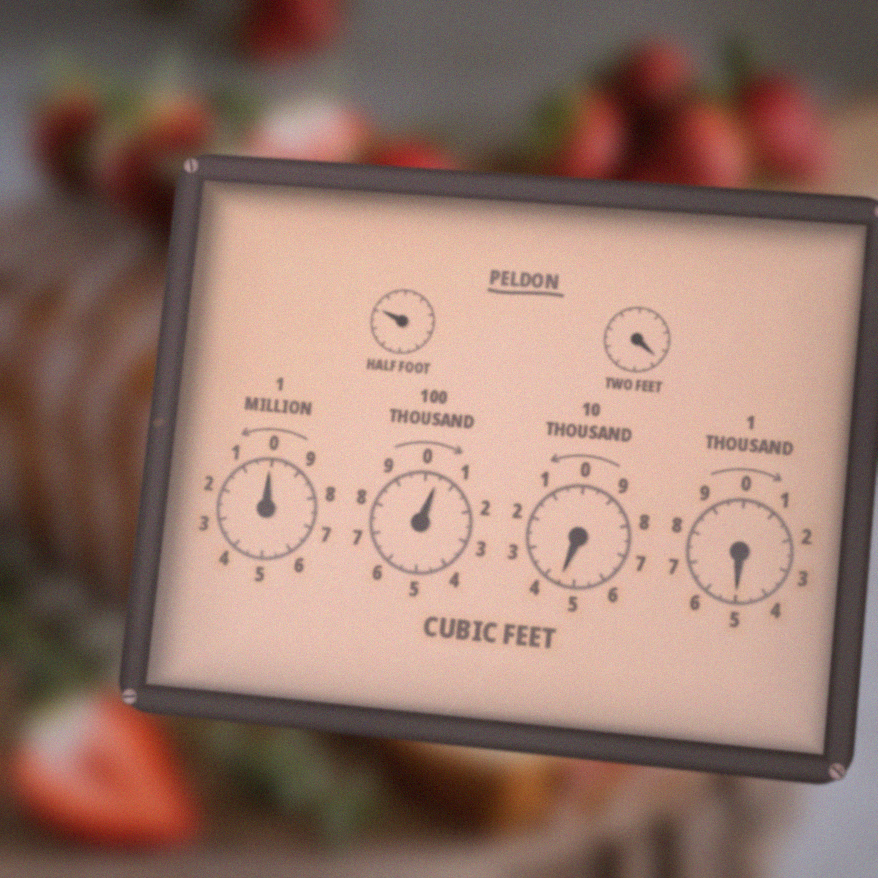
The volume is 4500,ft³
